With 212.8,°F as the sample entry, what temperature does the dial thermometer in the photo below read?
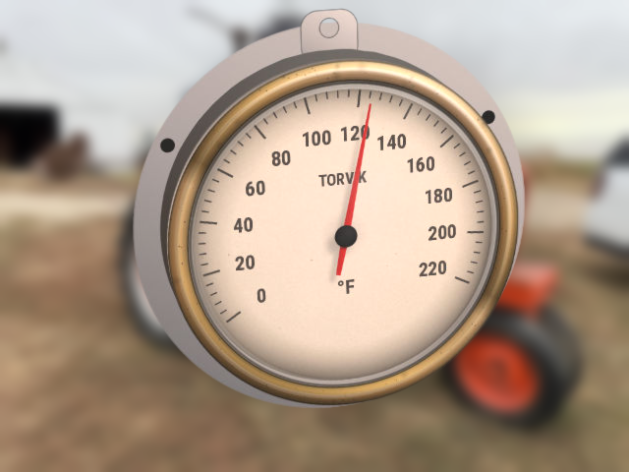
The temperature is 124,°F
